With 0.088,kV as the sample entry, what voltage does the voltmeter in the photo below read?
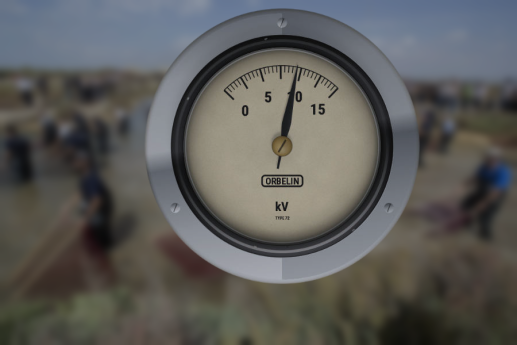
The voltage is 9.5,kV
